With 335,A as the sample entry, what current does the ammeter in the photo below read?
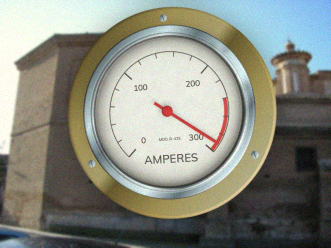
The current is 290,A
